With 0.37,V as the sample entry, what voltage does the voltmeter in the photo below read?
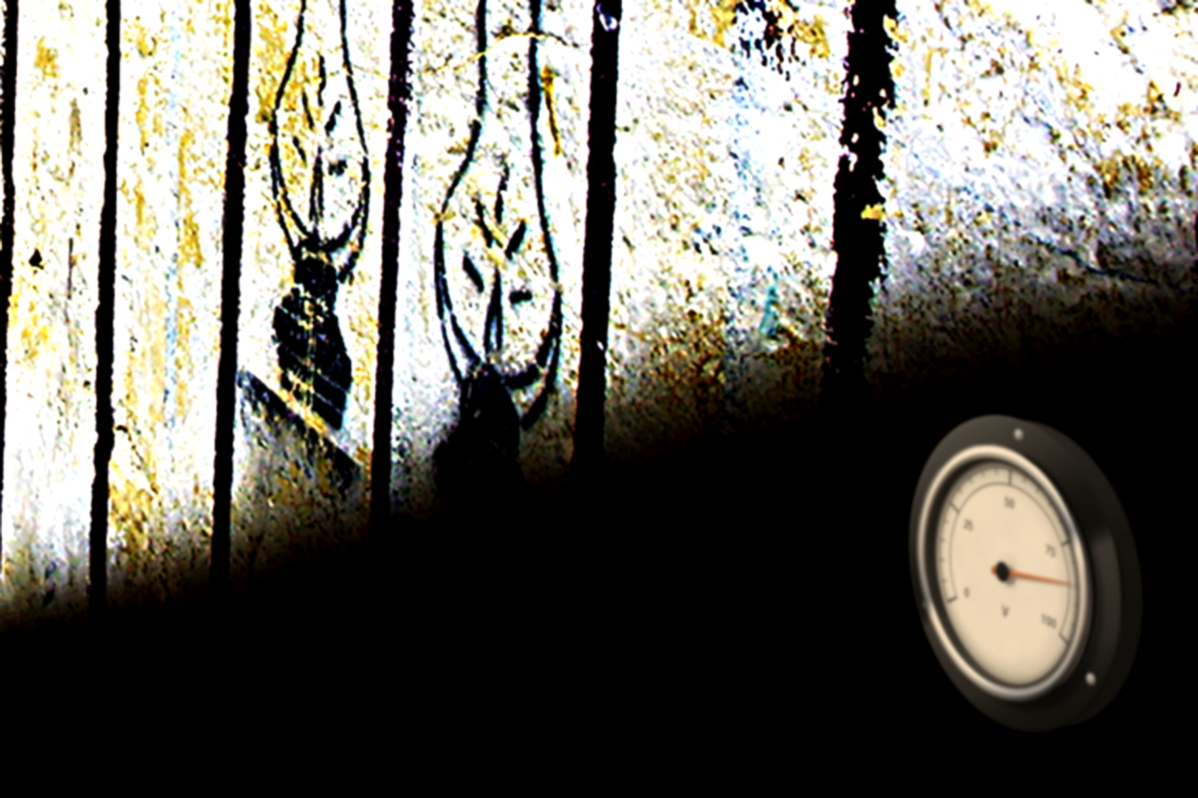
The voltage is 85,V
